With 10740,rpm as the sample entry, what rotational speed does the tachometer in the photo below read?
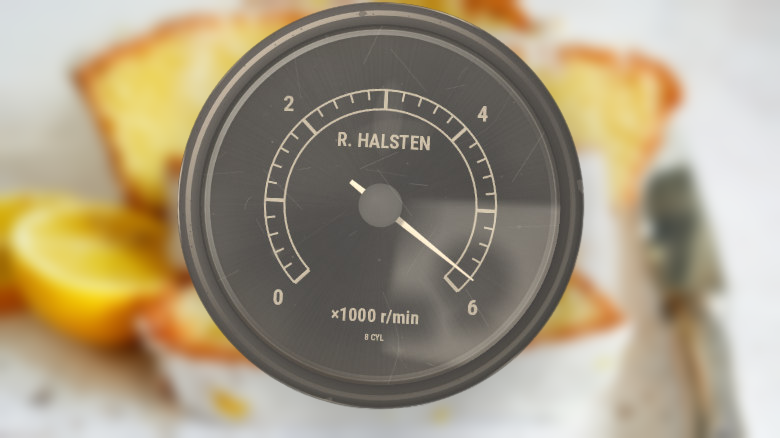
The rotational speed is 5800,rpm
